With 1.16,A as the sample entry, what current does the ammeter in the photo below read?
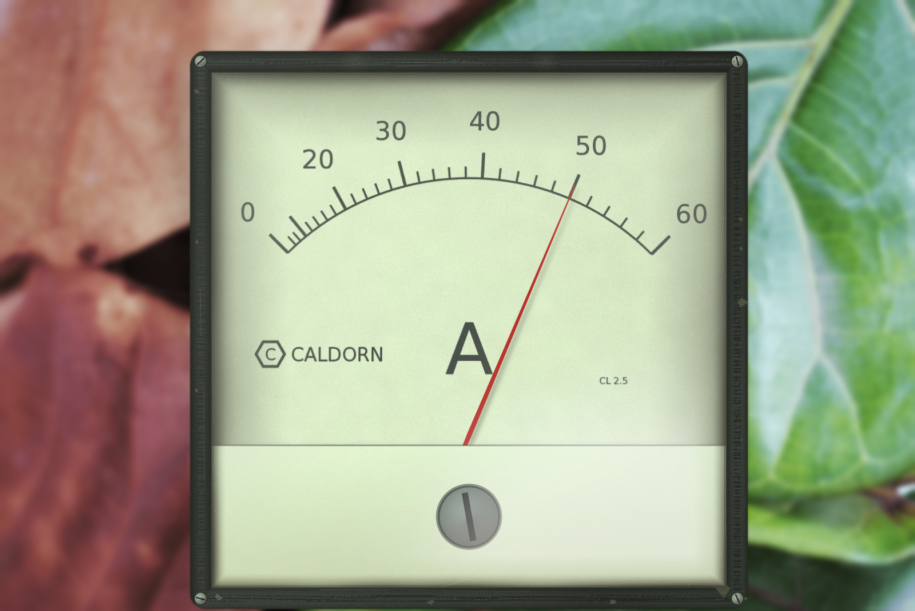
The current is 50,A
